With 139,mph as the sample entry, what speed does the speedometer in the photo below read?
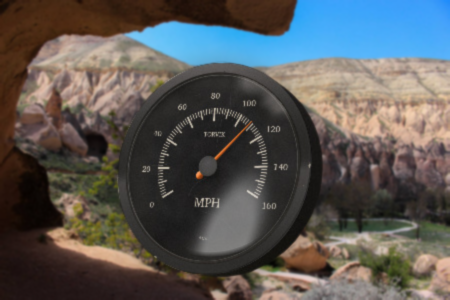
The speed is 110,mph
